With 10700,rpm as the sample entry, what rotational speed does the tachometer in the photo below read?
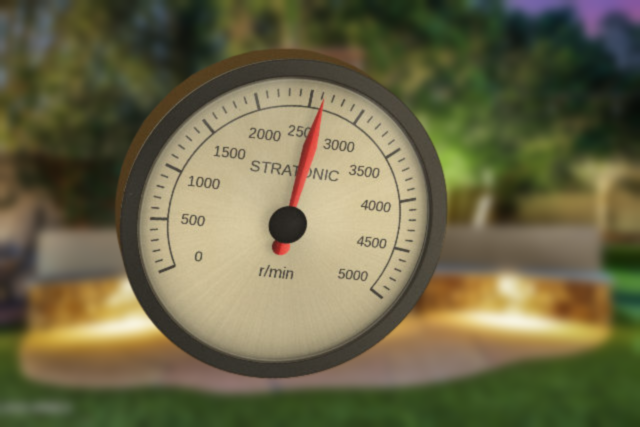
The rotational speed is 2600,rpm
